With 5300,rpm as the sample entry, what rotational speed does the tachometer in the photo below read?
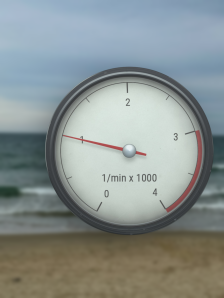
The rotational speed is 1000,rpm
